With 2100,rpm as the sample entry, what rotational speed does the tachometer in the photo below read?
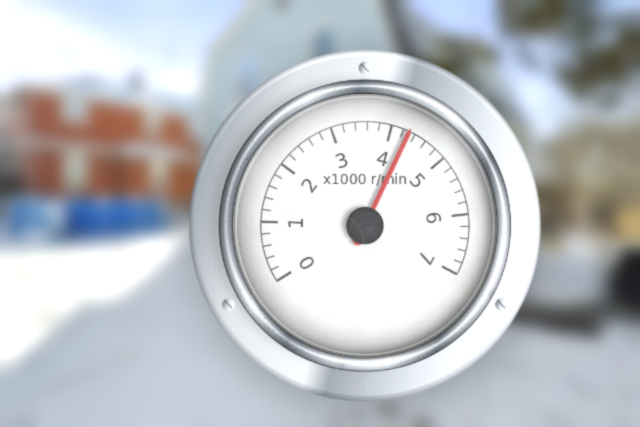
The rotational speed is 4300,rpm
